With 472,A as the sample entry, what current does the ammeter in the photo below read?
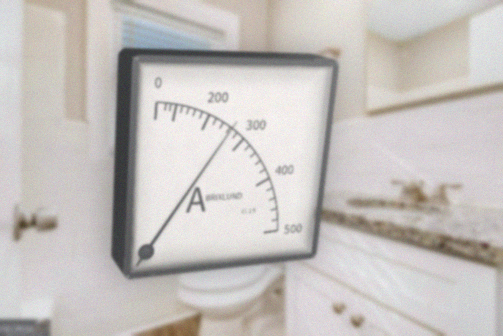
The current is 260,A
